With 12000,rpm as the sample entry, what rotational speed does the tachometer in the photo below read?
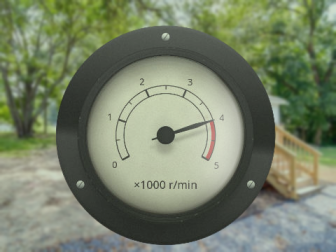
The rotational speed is 4000,rpm
